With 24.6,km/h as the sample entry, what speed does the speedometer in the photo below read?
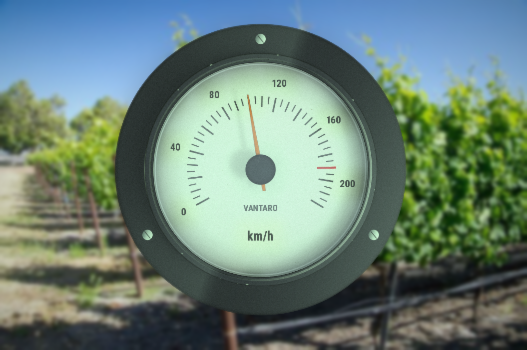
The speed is 100,km/h
